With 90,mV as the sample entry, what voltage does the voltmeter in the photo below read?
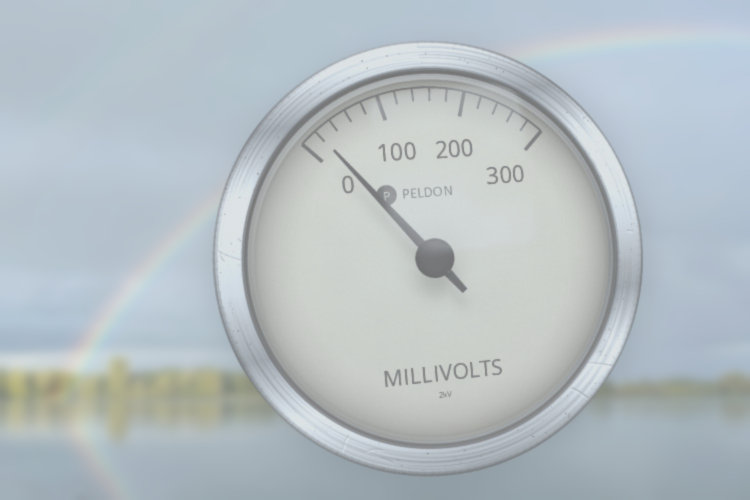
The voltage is 20,mV
